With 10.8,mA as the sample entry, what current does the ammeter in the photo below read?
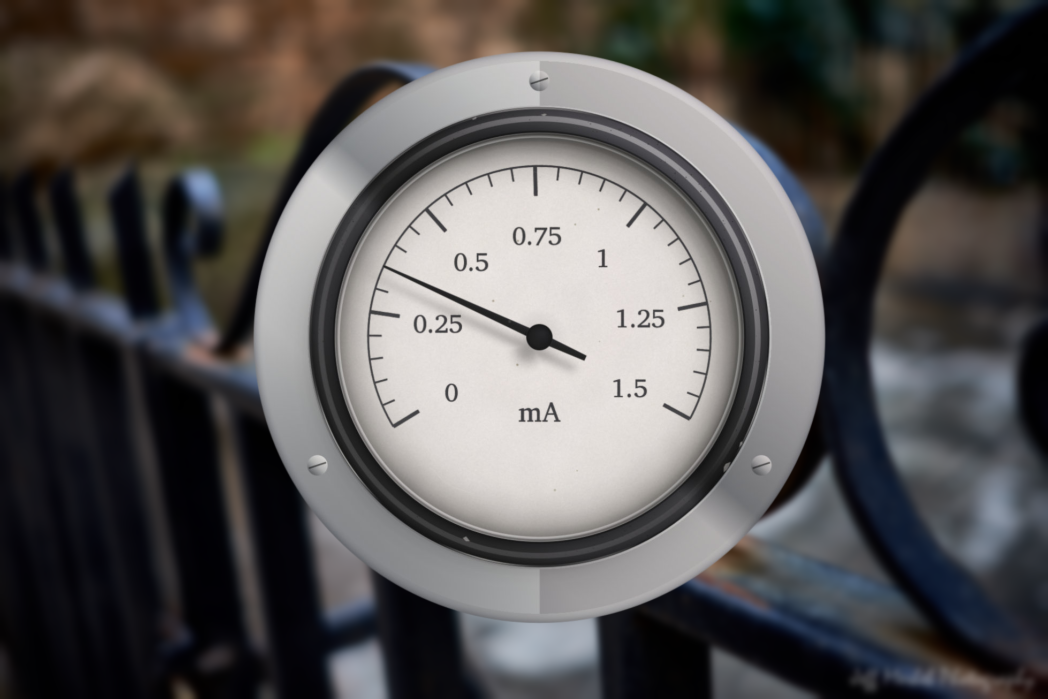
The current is 0.35,mA
